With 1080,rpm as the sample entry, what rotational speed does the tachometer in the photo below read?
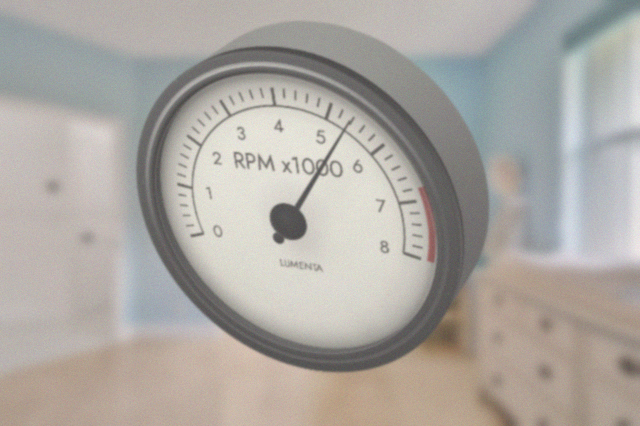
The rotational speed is 5400,rpm
